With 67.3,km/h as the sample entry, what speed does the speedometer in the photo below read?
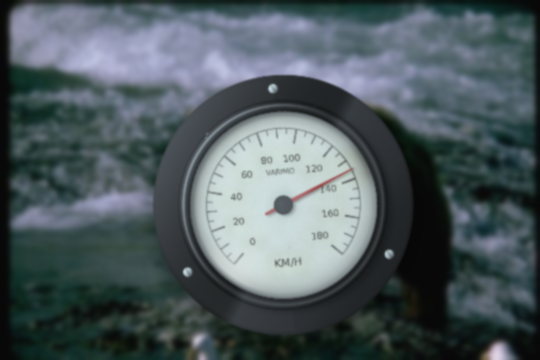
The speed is 135,km/h
